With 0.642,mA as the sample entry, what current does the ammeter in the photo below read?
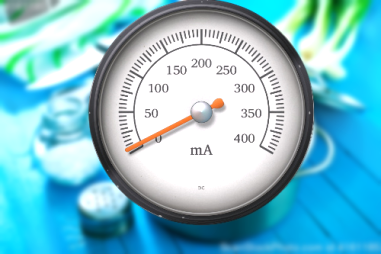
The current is 5,mA
